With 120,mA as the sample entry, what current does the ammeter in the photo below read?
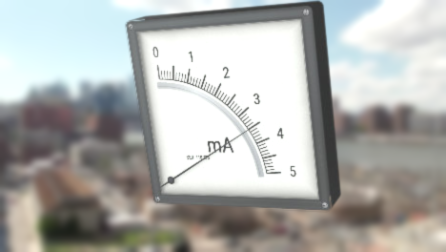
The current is 3.5,mA
